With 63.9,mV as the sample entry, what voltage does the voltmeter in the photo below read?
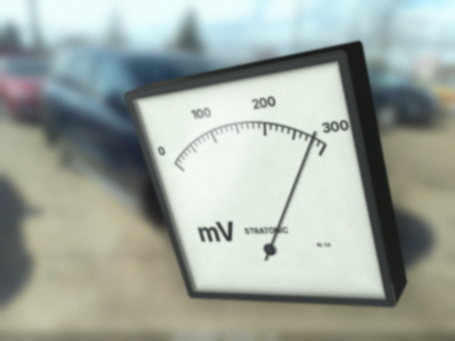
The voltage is 280,mV
